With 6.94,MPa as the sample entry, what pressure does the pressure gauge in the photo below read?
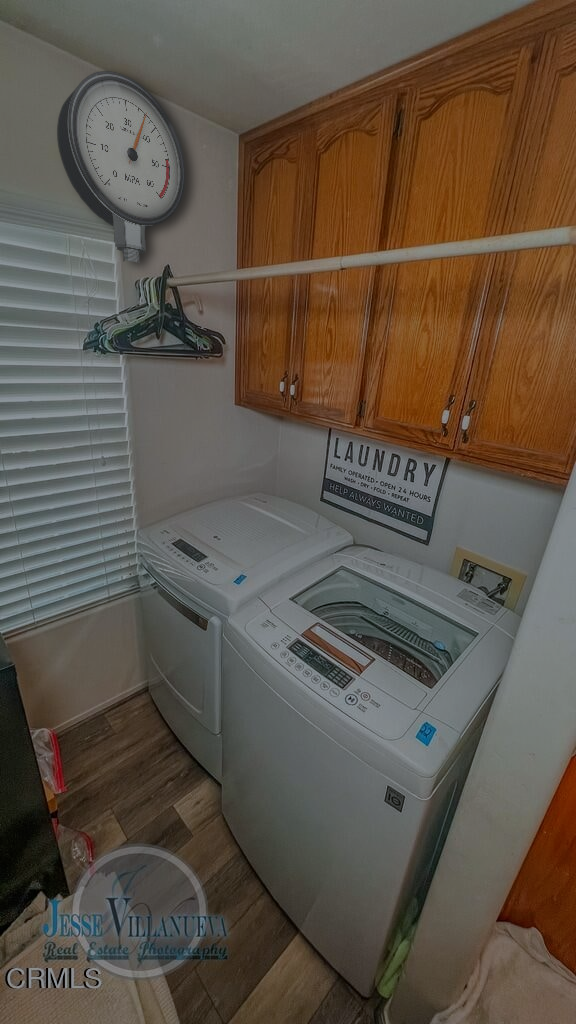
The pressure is 36,MPa
